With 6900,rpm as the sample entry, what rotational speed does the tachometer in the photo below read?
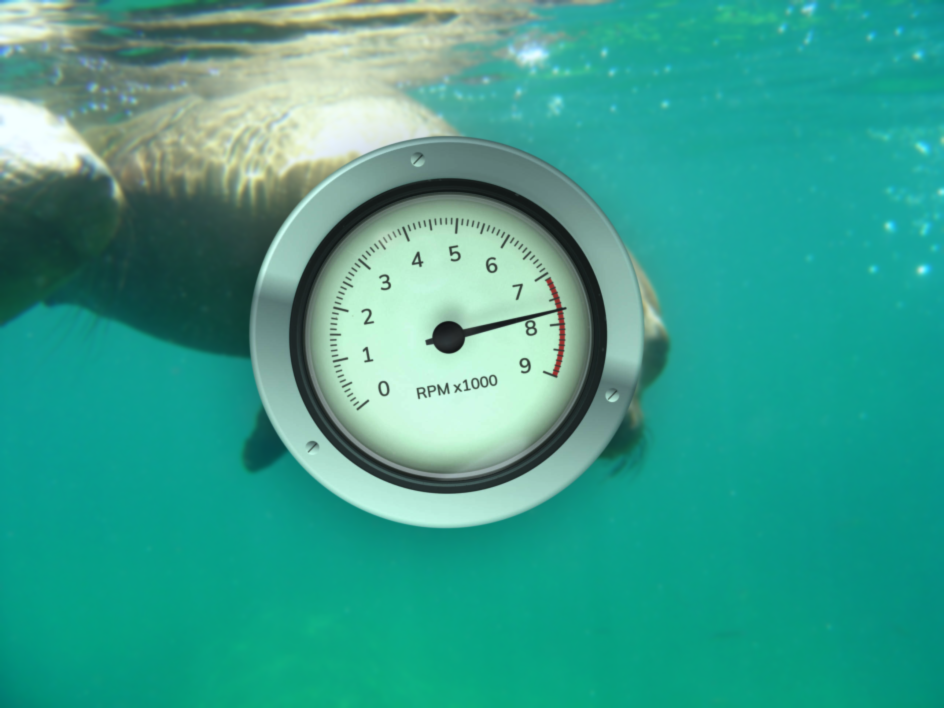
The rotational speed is 7700,rpm
